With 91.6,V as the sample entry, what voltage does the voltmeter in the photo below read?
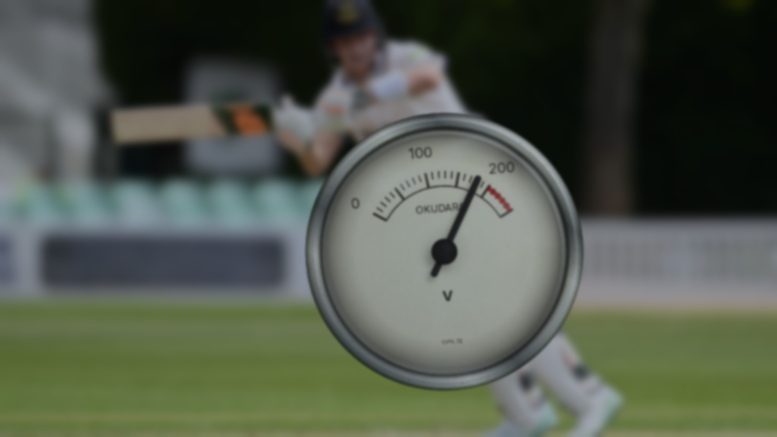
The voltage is 180,V
